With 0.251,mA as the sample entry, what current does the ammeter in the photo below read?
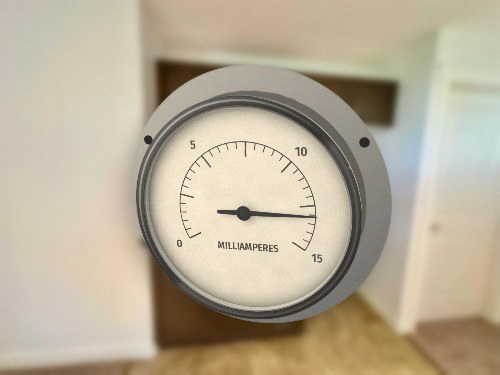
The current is 13,mA
